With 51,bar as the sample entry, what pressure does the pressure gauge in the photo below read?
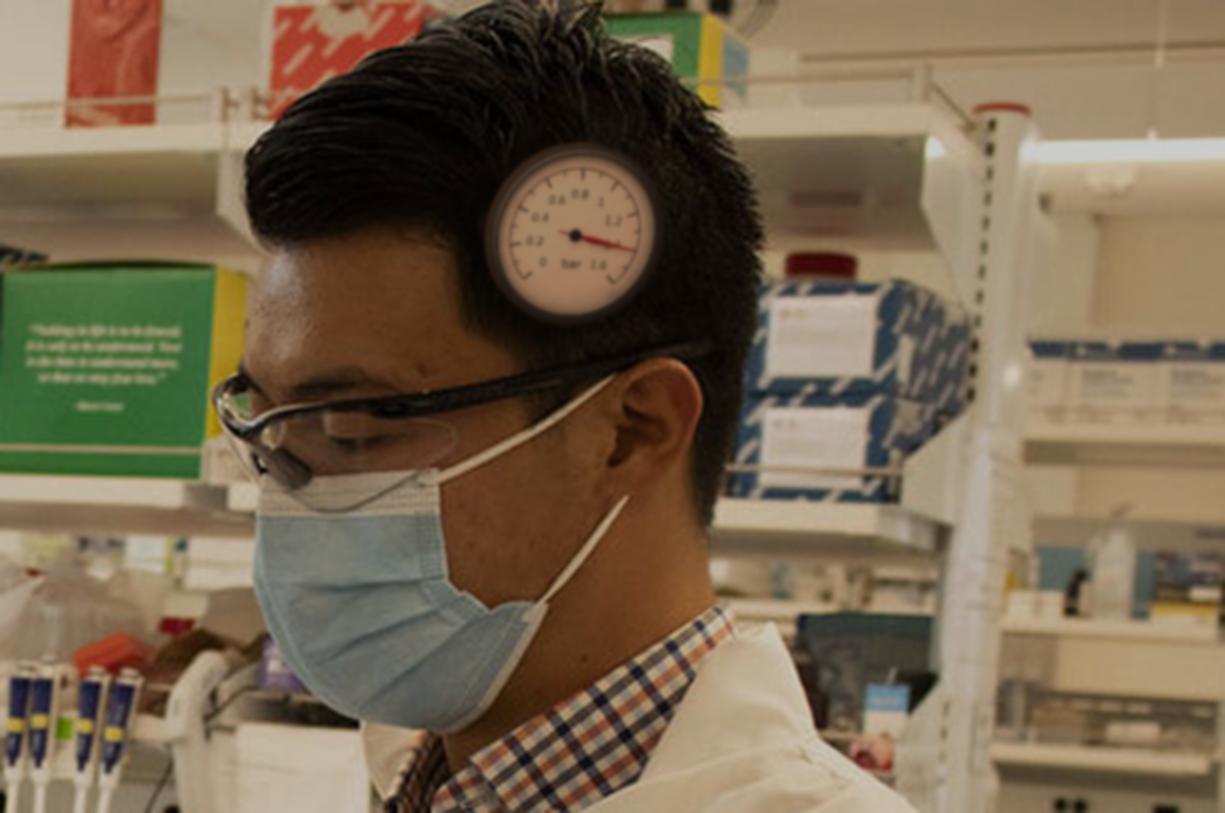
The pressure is 1.4,bar
